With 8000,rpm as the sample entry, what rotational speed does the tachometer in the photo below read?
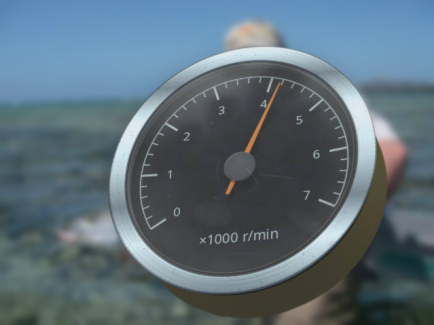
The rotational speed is 4200,rpm
